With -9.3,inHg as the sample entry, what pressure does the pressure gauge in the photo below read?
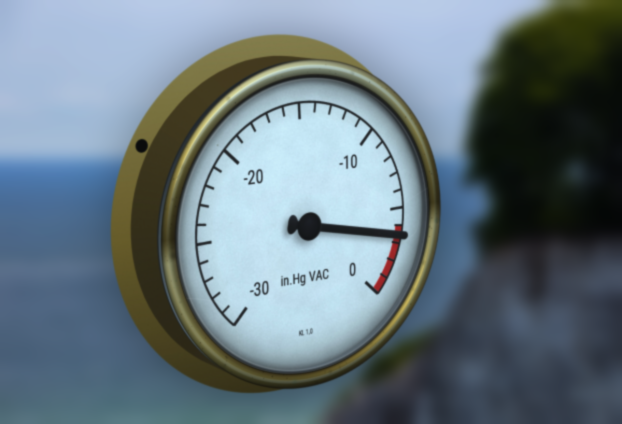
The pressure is -3.5,inHg
